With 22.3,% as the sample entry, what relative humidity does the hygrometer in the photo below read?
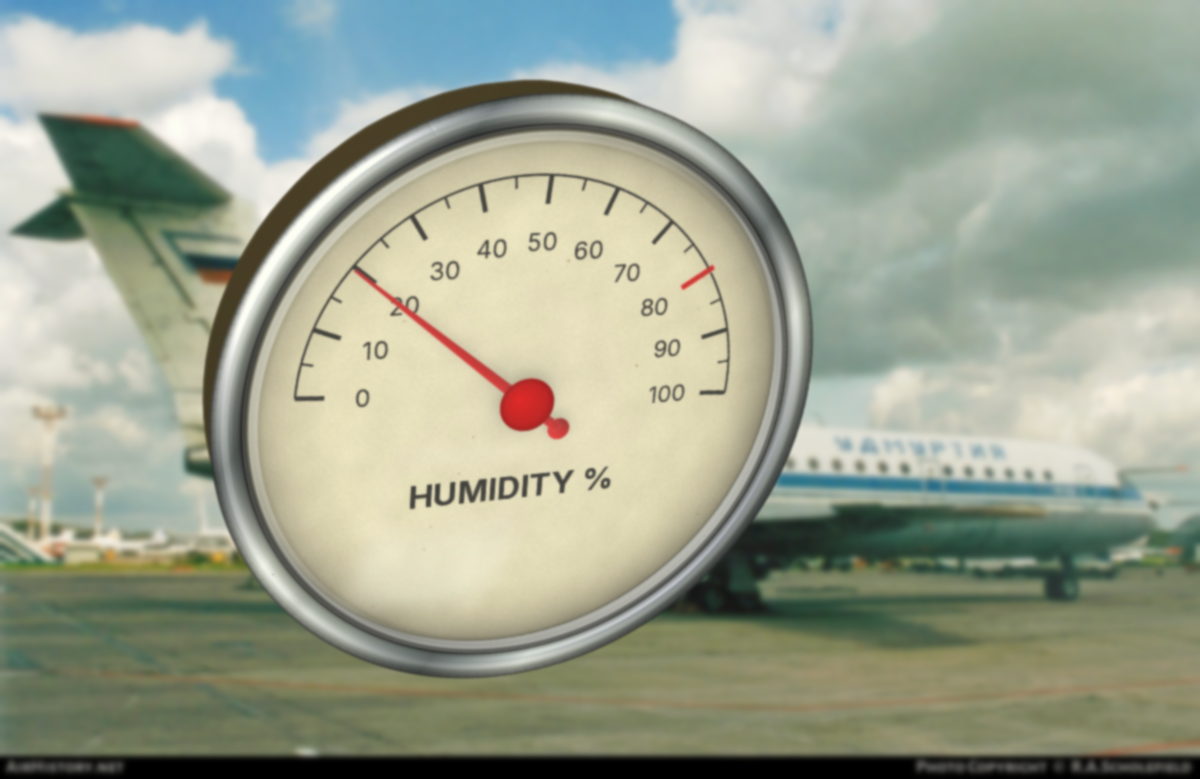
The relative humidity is 20,%
